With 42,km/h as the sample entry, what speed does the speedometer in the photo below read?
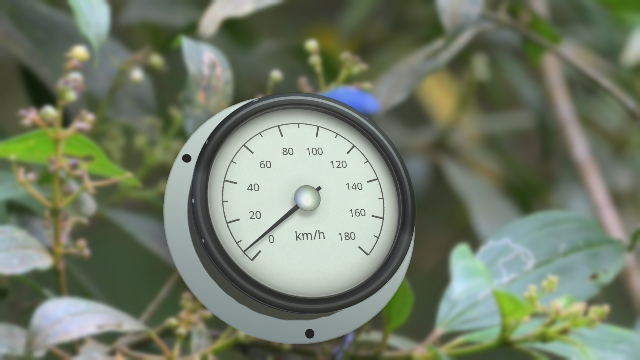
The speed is 5,km/h
